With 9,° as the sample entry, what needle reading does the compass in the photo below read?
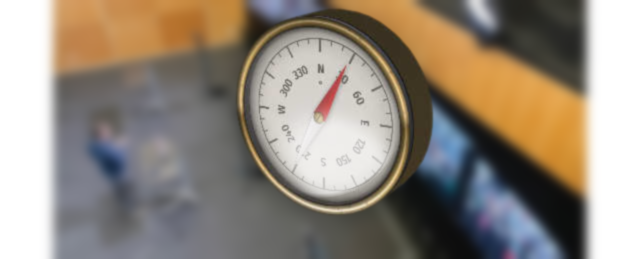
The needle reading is 30,°
